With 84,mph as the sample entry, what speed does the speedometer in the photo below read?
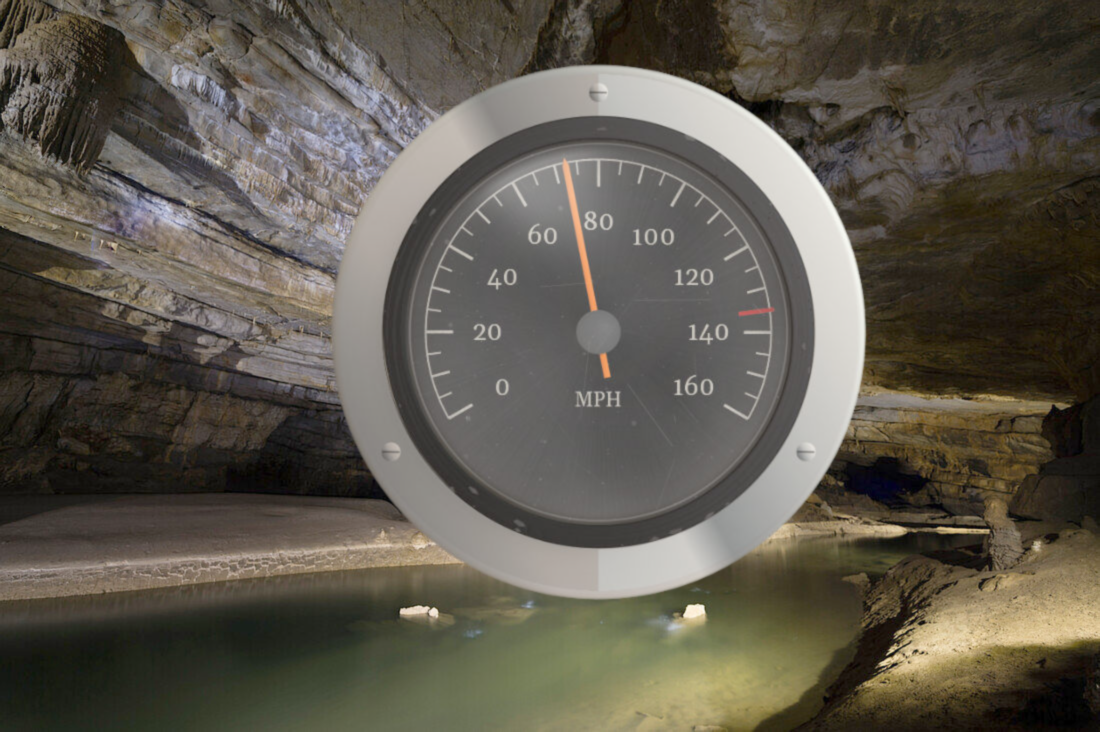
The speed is 72.5,mph
